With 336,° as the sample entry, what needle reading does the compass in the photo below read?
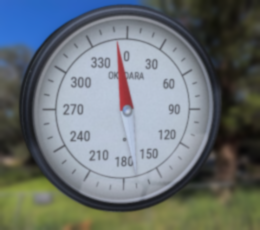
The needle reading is 350,°
